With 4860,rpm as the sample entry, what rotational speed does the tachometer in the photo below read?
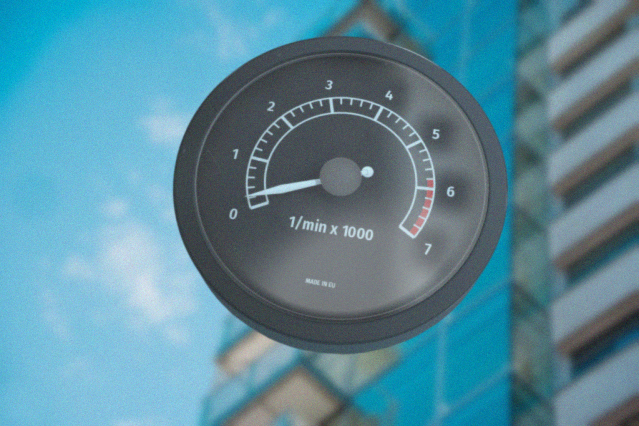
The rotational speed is 200,rpm
